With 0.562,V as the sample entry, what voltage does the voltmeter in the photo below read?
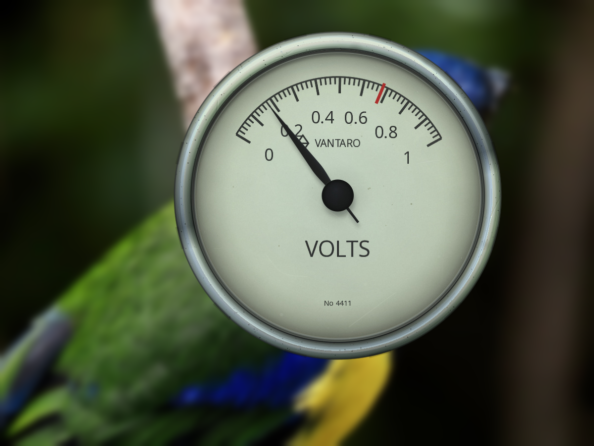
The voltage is 0.18,V
